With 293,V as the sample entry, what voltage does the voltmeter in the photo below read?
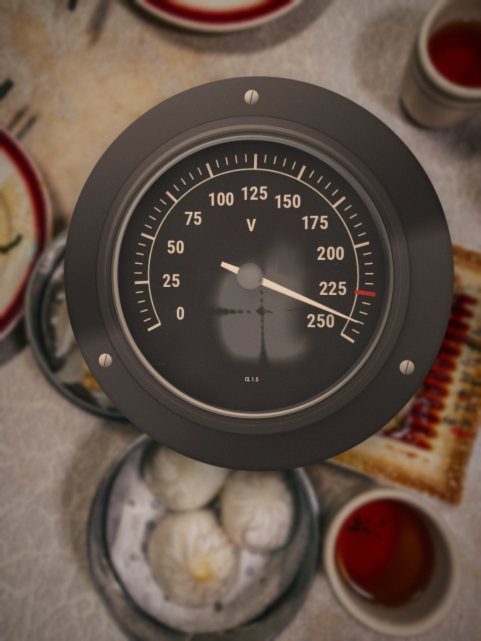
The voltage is 240,V
